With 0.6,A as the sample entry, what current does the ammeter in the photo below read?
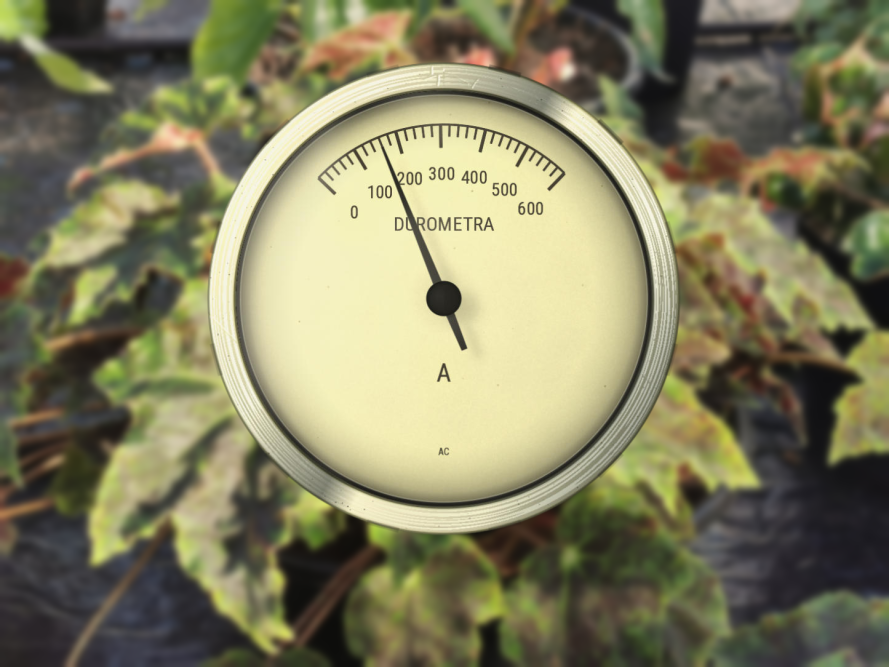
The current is 160,A
